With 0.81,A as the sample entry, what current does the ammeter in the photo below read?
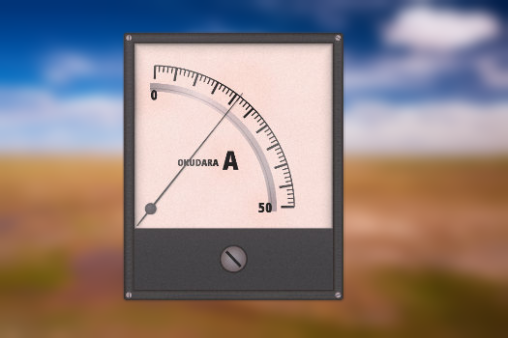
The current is 21,A
